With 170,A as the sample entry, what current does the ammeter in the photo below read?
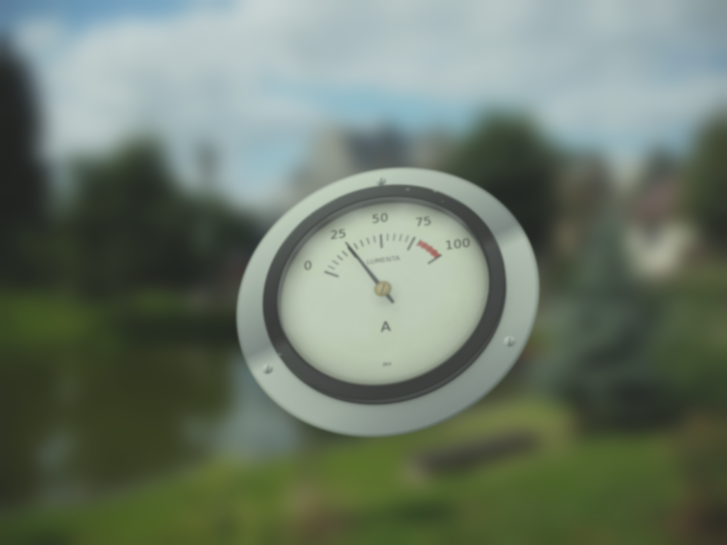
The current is 25,A
